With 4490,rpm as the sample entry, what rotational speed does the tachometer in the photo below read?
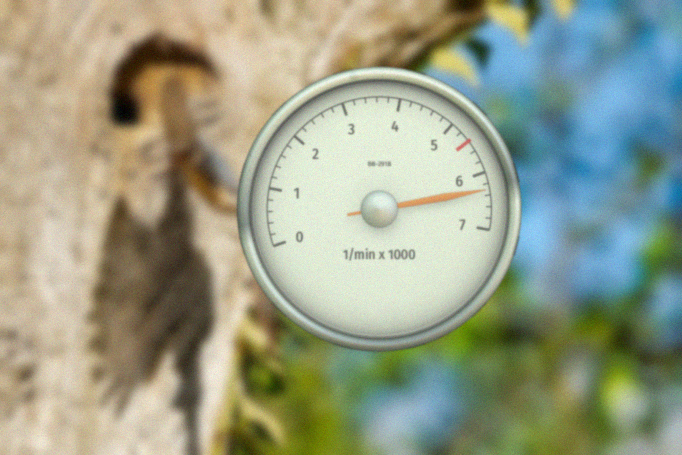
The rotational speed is 6300,rpm
